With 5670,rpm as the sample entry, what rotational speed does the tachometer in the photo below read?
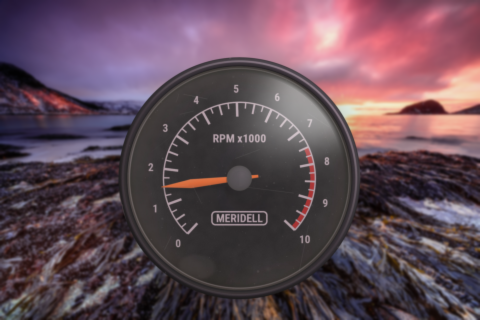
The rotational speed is 1500,rpm
